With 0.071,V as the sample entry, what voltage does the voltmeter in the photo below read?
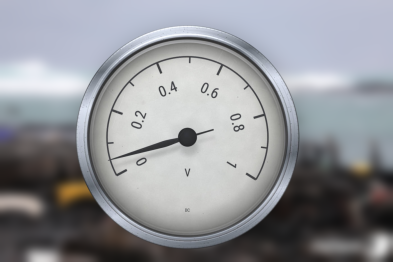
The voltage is 0.05,V
